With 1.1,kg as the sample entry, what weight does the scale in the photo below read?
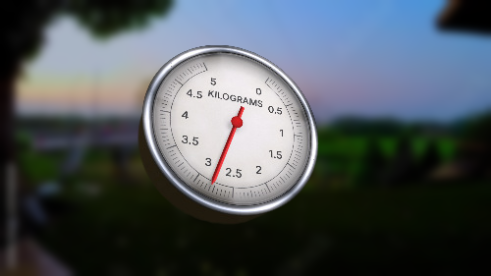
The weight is 2.8,kg
